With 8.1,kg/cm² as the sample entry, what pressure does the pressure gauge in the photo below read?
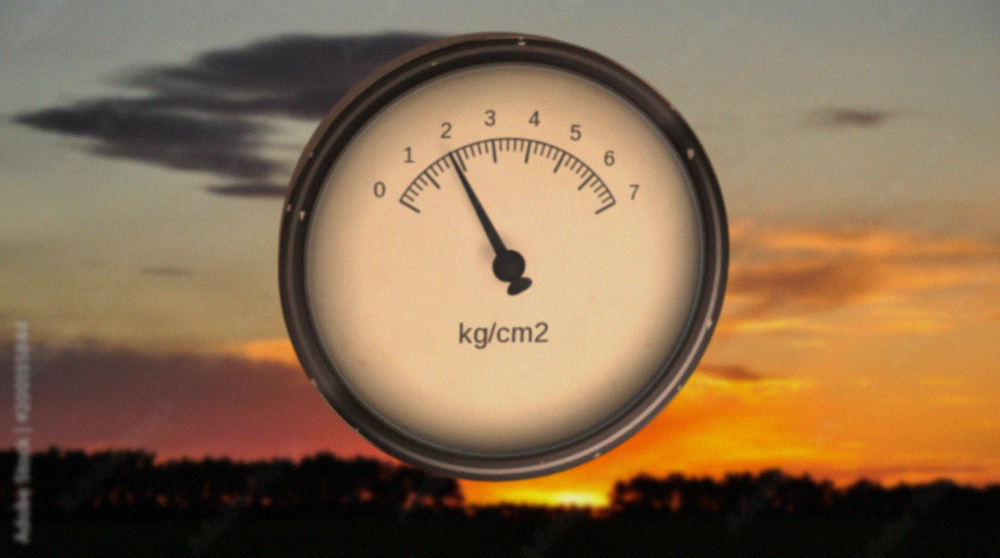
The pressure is 1.8,kg/cm²
